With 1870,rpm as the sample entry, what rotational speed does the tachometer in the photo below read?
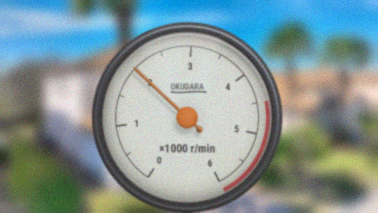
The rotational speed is 2000,rpm
